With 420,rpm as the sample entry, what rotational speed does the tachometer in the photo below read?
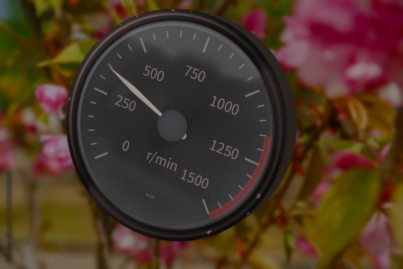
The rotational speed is 350,rpm
